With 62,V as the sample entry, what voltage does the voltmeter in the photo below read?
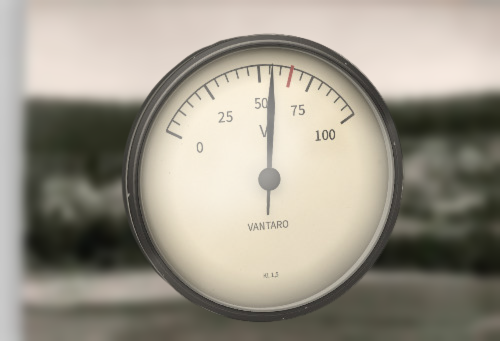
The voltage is 55,V
